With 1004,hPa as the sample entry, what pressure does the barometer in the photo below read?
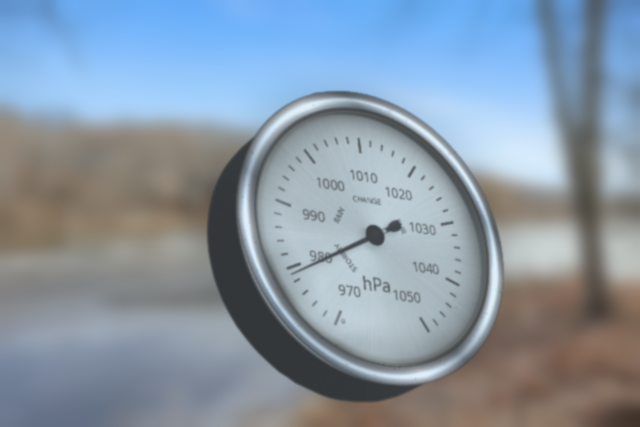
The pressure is 979,hPa
